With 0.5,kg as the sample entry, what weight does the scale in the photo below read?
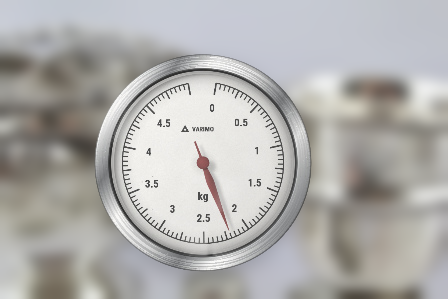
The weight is 2.2,kg
